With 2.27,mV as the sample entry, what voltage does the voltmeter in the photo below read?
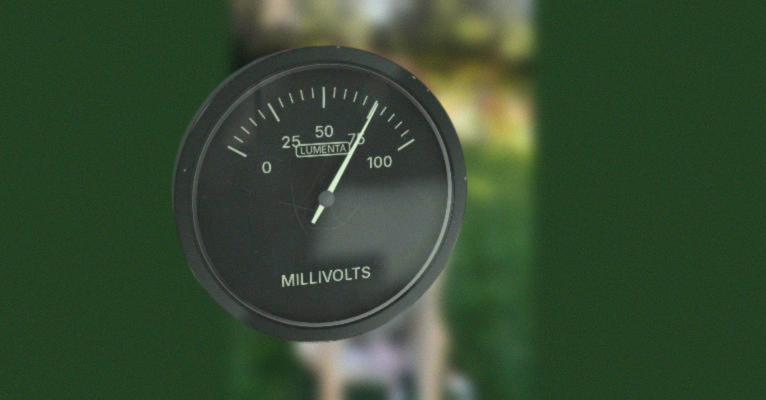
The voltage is 75,mV
